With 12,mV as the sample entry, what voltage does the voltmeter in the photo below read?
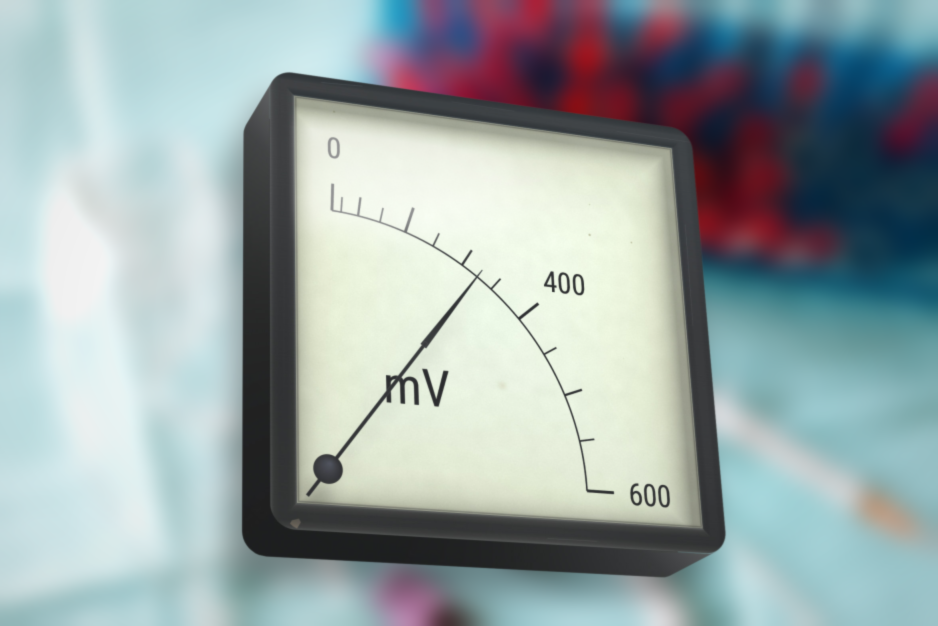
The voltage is 325,mV
